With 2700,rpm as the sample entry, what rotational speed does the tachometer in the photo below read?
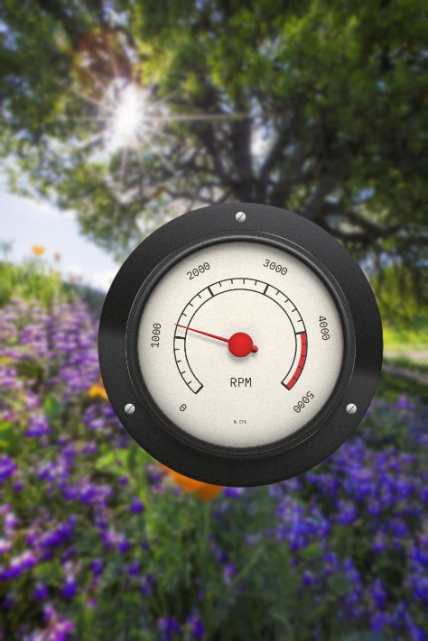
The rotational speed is 1200,rpm
